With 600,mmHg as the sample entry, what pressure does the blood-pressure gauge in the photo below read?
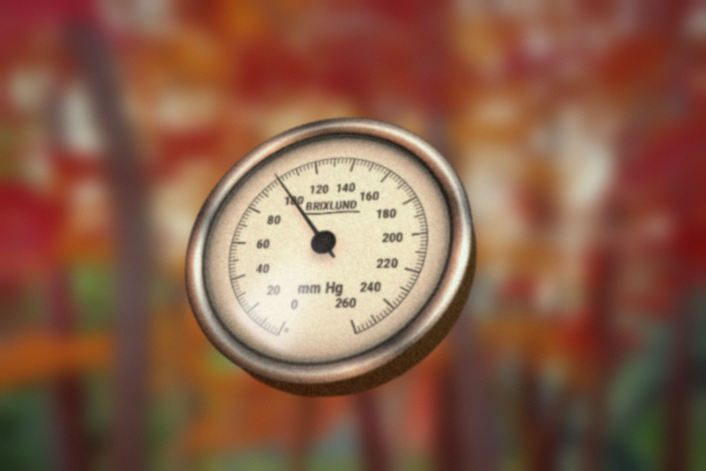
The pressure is 100,mmHg
